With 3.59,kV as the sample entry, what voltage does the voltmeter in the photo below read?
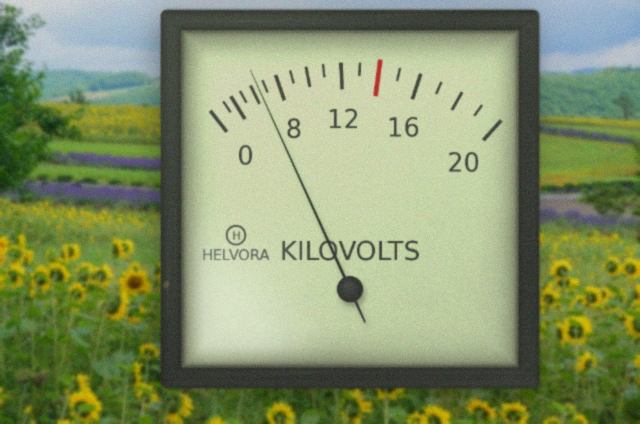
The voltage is 6.5,kV
